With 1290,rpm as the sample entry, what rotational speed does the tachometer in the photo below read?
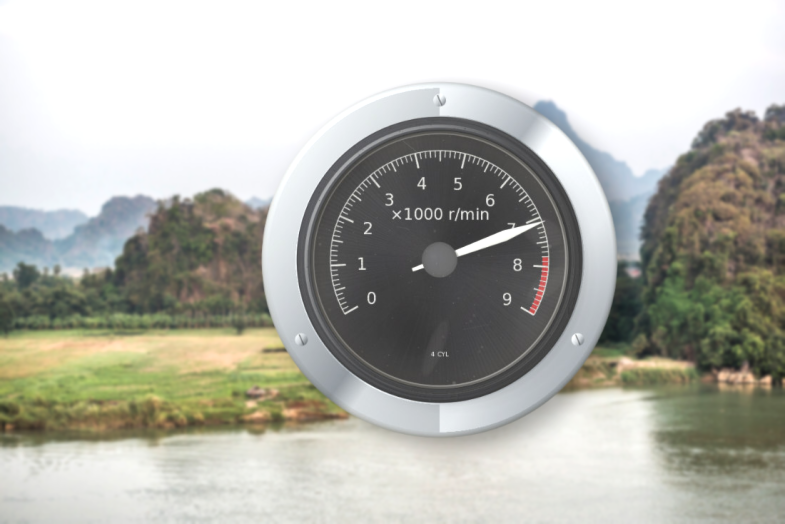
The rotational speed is 7100,rpm
